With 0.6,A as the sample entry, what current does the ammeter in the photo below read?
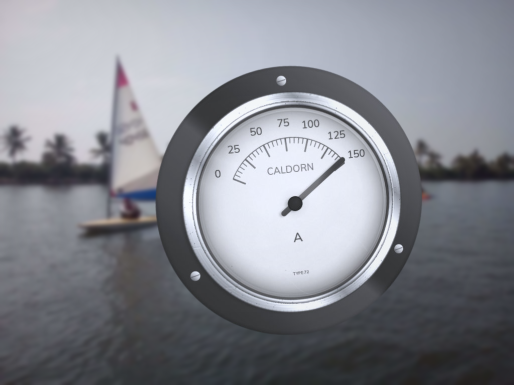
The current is 145,A
